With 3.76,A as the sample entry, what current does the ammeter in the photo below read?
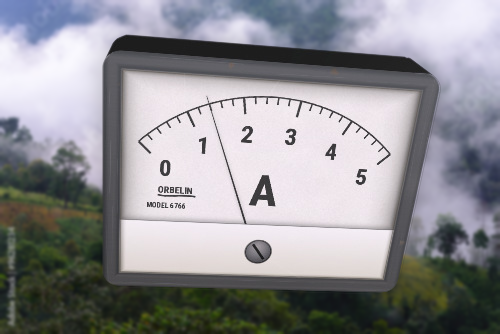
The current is 1.4,A
